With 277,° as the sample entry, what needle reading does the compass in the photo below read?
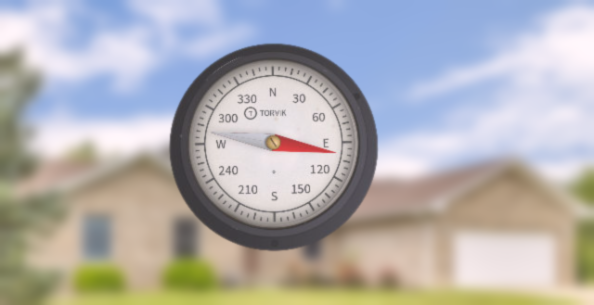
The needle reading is 100,°
